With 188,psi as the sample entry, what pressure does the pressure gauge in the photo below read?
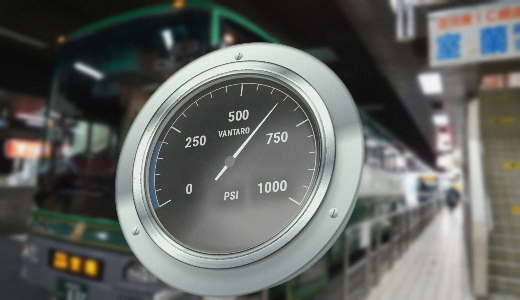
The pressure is 650,psi
